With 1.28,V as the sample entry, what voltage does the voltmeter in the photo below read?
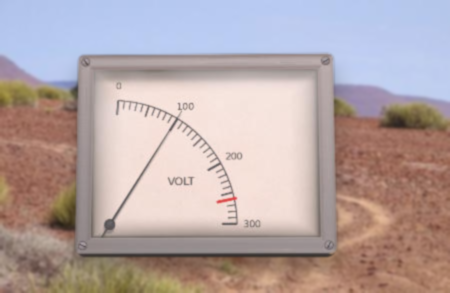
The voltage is 100,V
